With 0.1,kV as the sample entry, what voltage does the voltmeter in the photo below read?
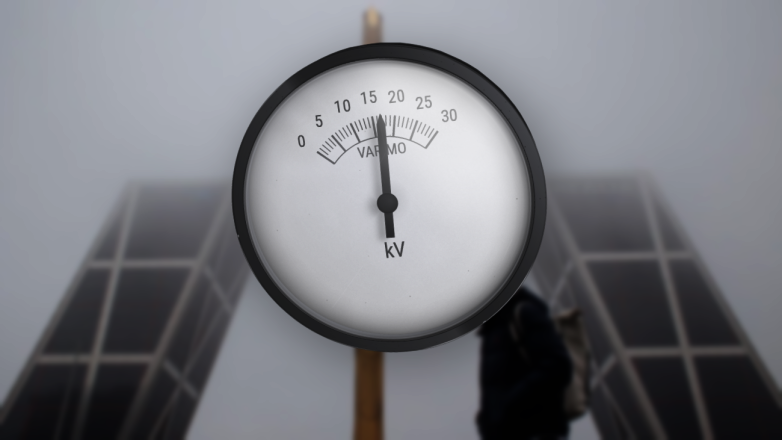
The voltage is 17,kV
